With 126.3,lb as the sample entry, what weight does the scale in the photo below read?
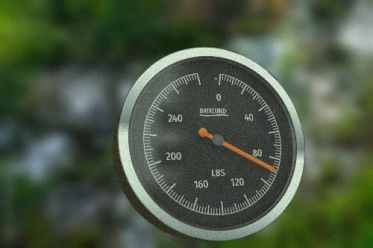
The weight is 90,lb
